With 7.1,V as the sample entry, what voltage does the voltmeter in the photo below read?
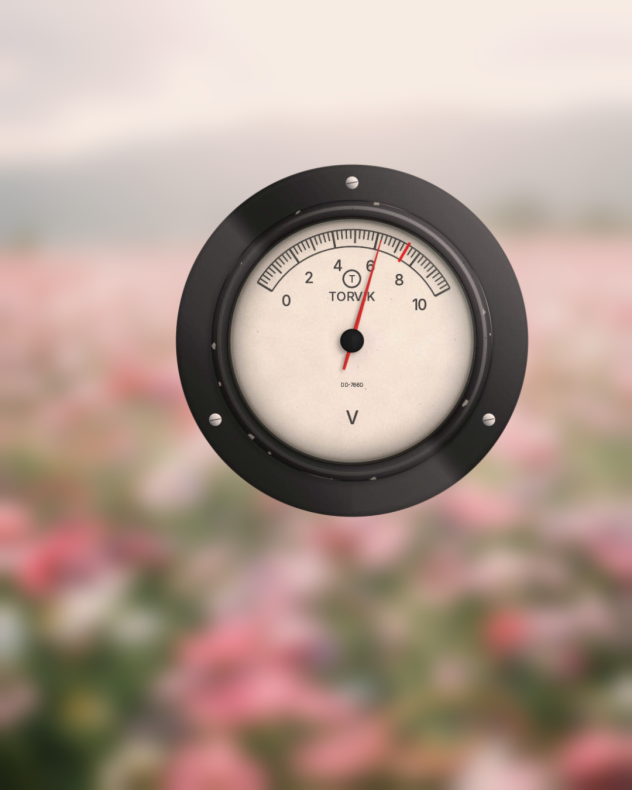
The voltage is 6.2,V
